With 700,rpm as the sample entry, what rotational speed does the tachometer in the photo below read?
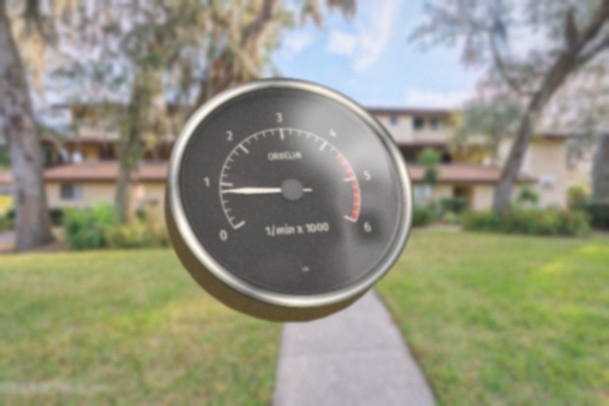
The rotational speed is 800,rpm
